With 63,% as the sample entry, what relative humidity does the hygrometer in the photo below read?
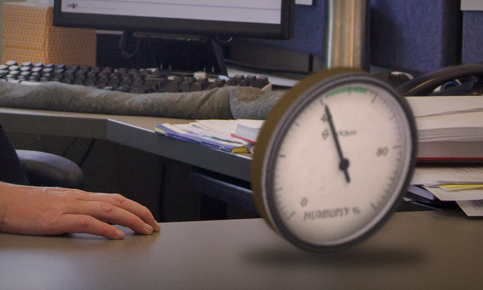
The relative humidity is 40,%
